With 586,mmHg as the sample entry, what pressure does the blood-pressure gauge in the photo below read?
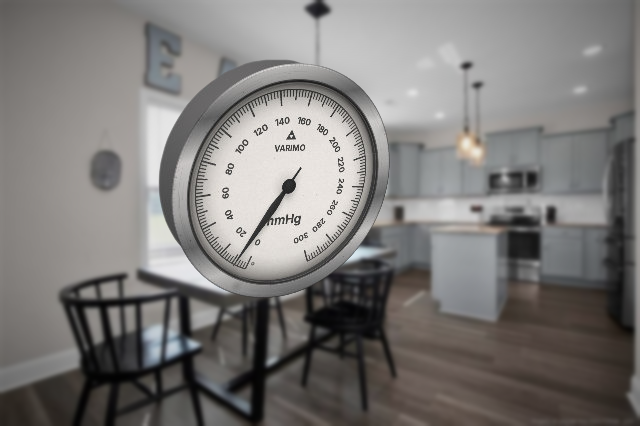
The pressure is 10,mmHg
